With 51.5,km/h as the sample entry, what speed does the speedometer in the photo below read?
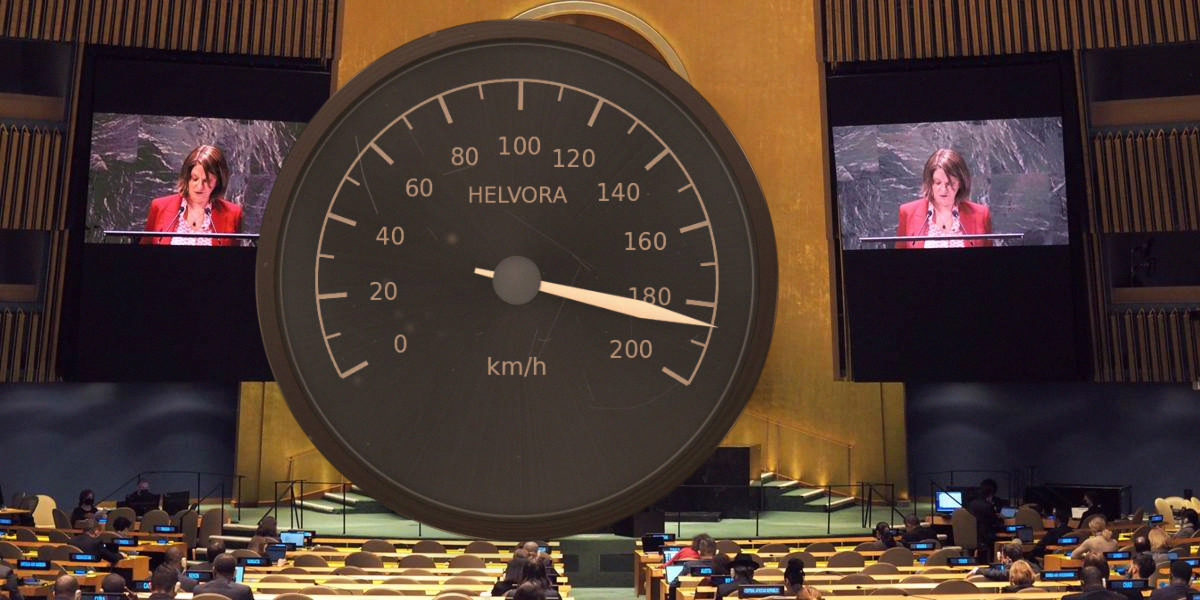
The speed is 185,km/h
